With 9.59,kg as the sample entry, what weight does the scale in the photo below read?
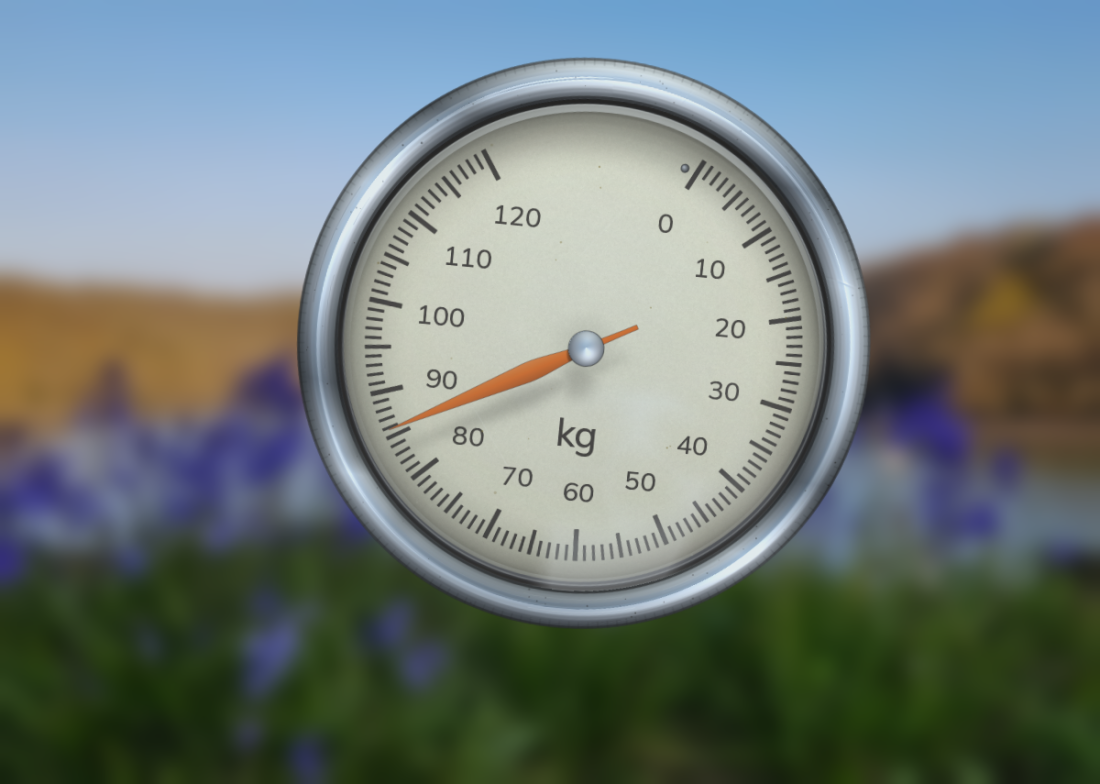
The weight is 86,kg
